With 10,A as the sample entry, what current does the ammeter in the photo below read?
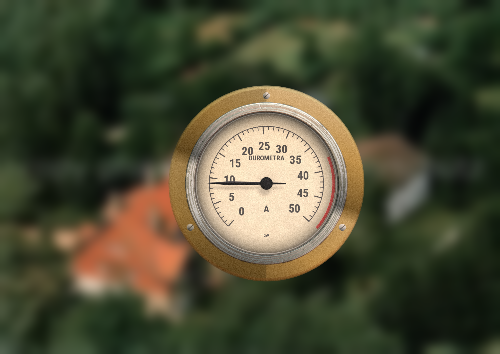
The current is 9,A
